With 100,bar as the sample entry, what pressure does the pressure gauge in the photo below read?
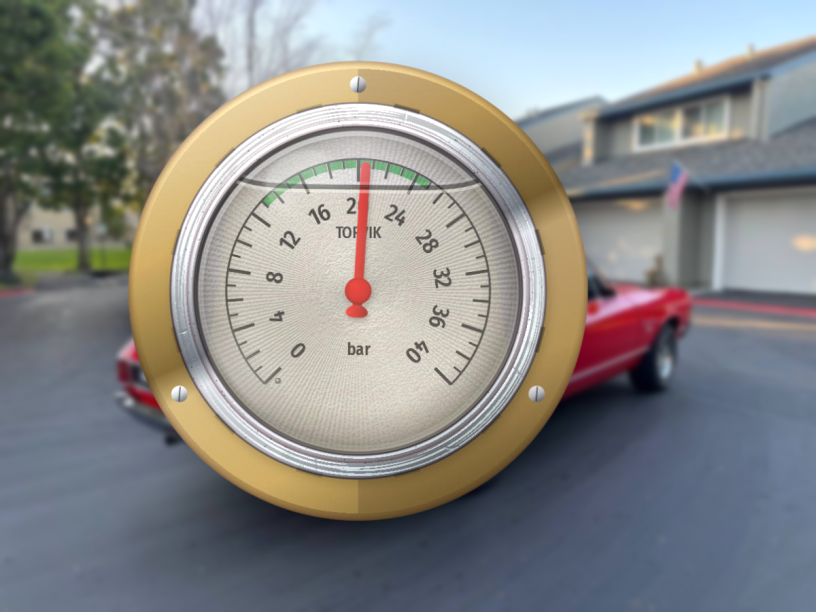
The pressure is 20.5,bar
